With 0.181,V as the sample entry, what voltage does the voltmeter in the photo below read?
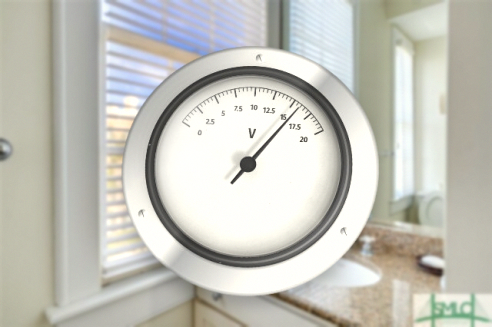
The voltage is 16,V
